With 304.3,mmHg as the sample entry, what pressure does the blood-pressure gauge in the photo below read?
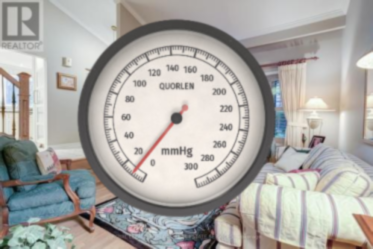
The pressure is 10,mmHg
